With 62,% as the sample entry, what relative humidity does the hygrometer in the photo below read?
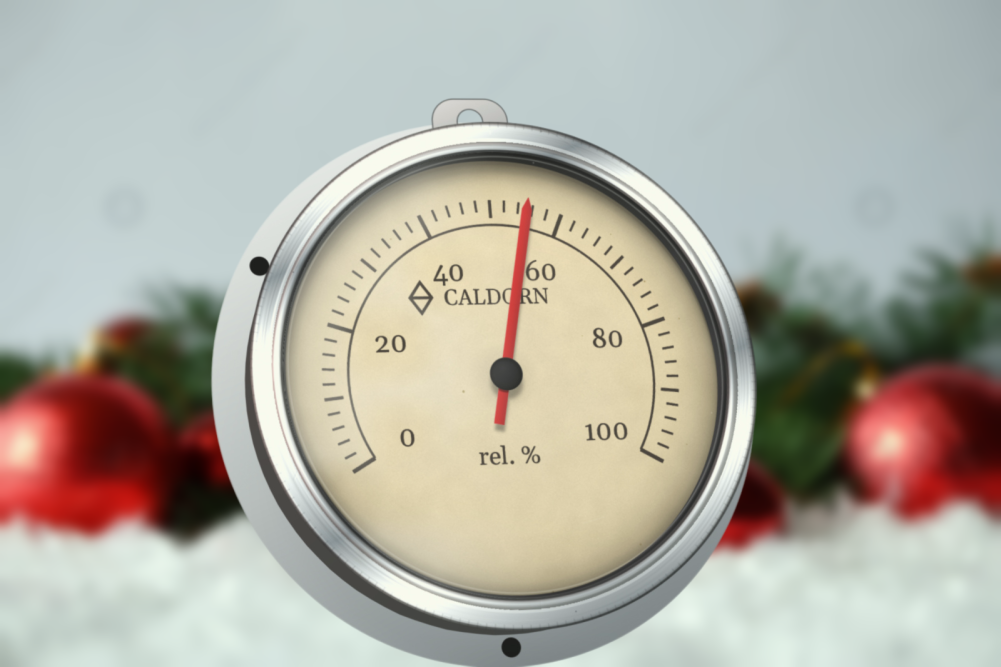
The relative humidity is 55,%
